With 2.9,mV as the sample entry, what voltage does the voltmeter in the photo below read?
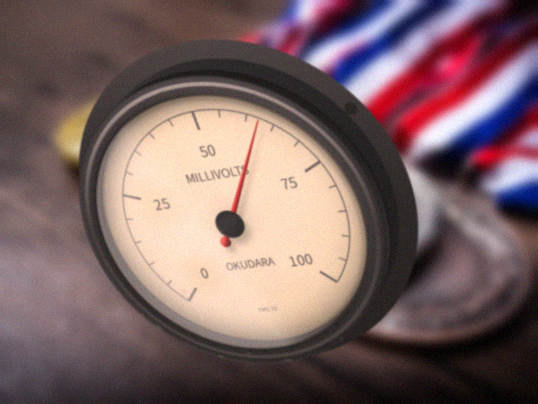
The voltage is 62.5,mV
